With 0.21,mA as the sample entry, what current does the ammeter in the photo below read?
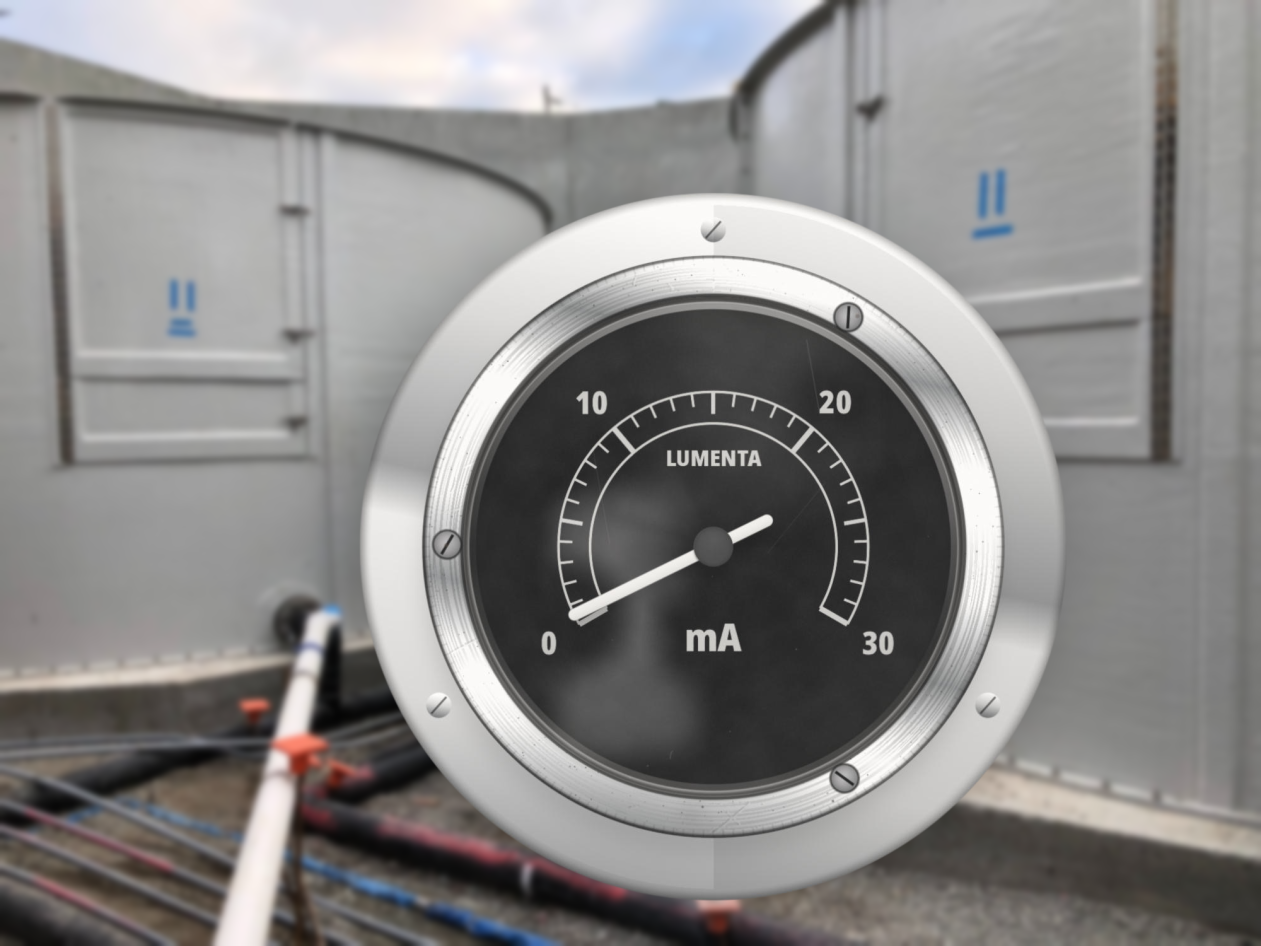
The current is 0.5,mA
